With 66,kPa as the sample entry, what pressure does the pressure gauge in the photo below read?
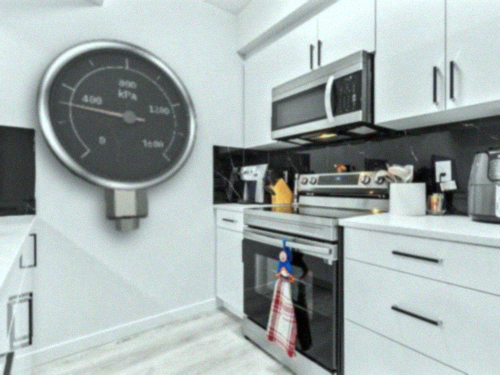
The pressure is 300,kPa
